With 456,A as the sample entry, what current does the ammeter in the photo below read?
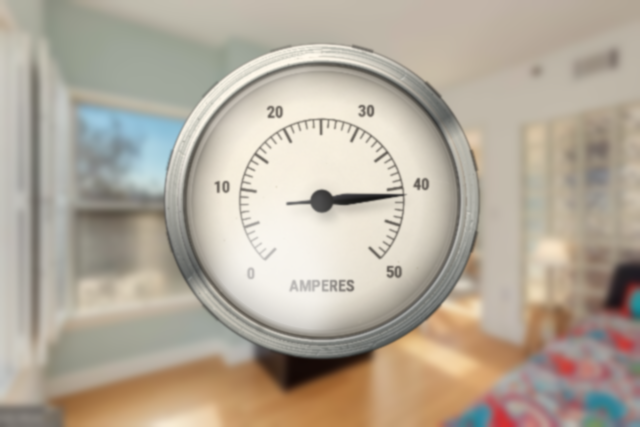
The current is 41,A
